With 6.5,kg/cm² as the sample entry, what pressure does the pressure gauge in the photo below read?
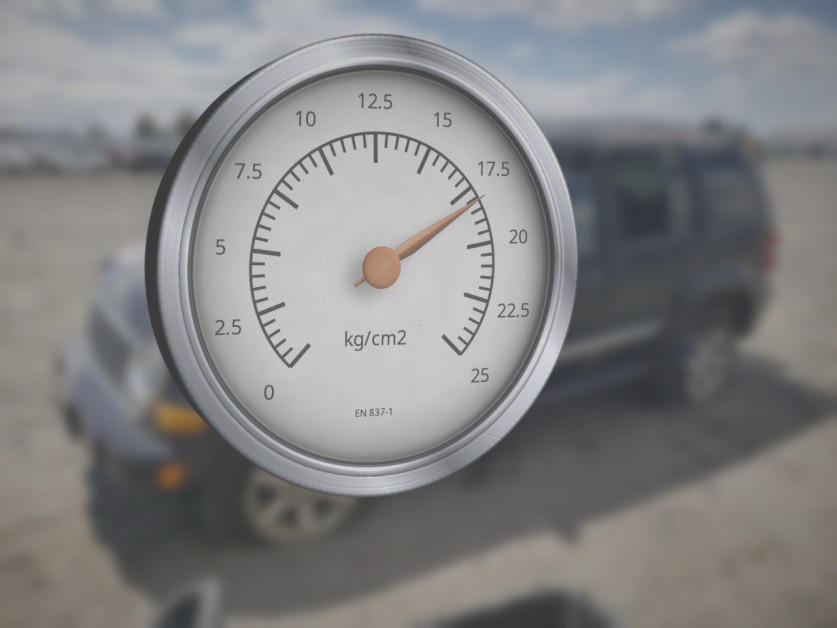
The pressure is 18,kg/cm²
